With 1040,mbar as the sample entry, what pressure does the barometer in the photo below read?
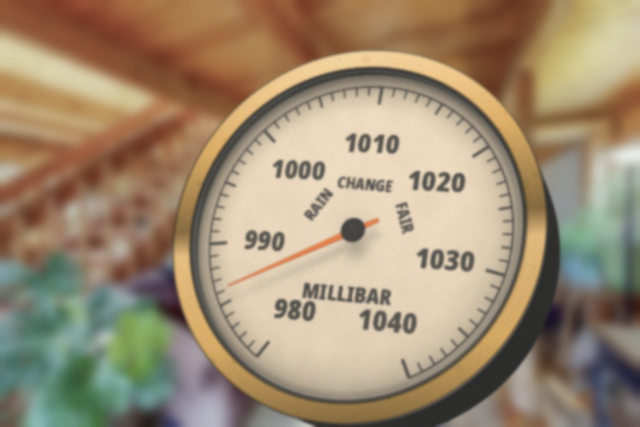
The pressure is 986,mbar
